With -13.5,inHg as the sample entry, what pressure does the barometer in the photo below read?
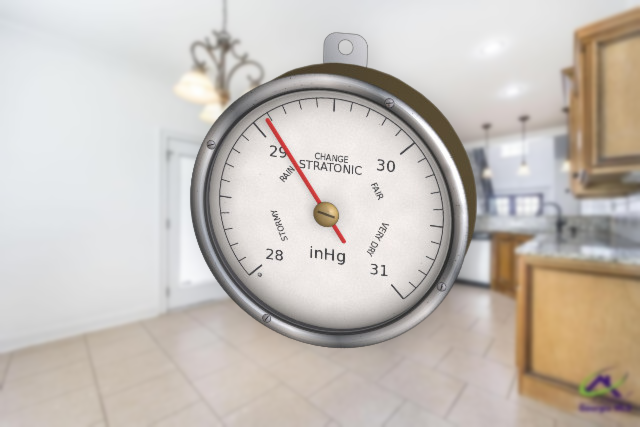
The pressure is 29.1,inHg
